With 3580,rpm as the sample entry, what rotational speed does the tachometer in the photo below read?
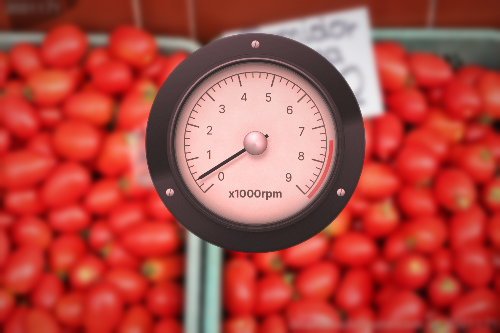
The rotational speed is 400,rpm
